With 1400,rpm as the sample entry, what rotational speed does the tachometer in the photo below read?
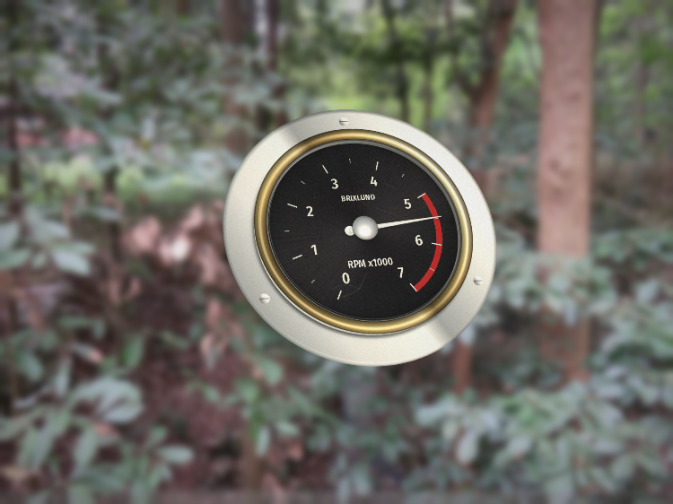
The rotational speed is 5500,rpm
